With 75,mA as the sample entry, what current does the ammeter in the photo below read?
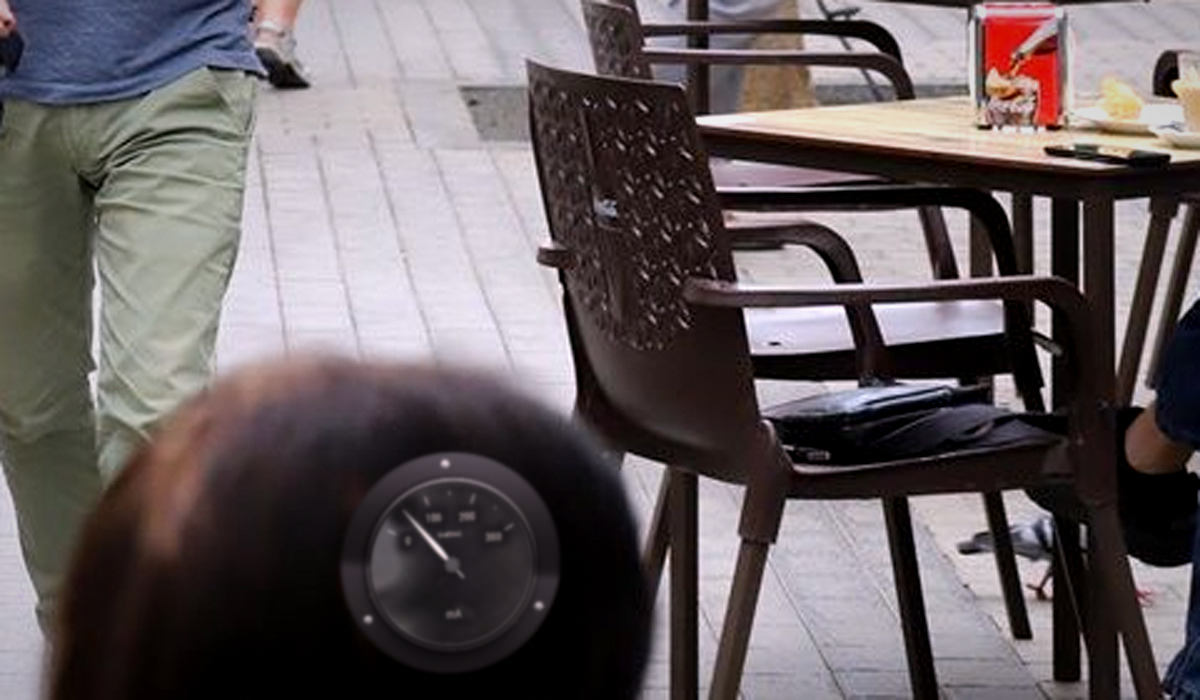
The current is 50,mA
